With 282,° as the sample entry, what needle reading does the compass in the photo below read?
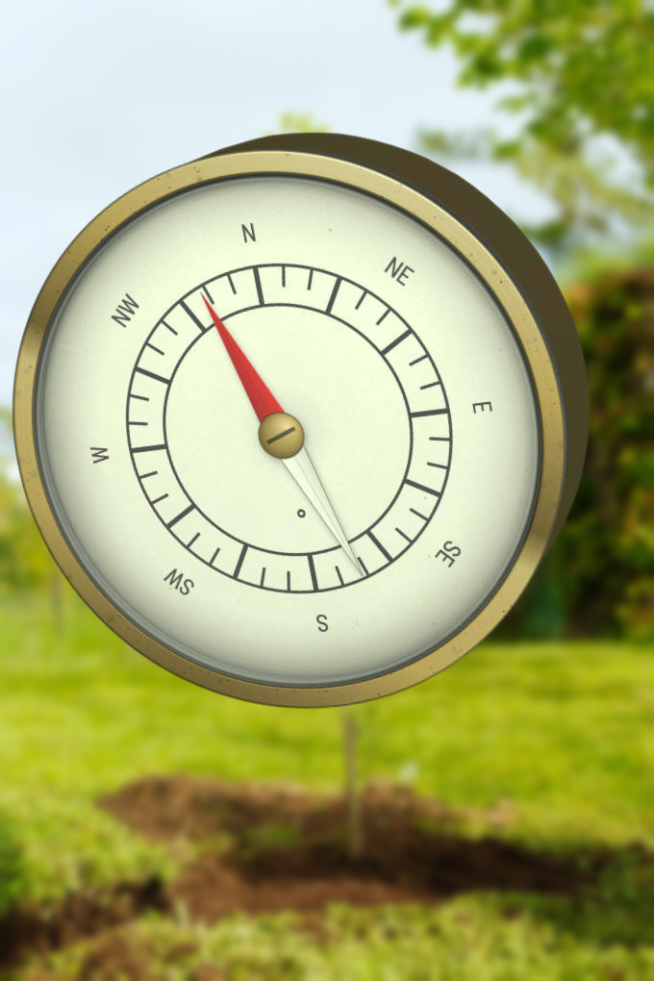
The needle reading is 340,°
